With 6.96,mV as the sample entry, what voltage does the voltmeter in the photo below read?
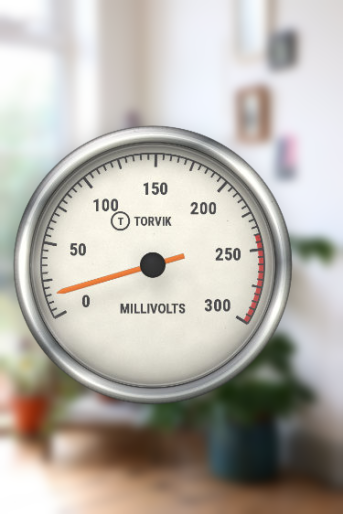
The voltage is 15,mV
